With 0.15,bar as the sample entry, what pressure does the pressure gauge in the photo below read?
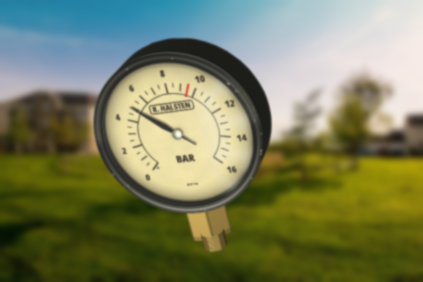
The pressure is 5,bar
